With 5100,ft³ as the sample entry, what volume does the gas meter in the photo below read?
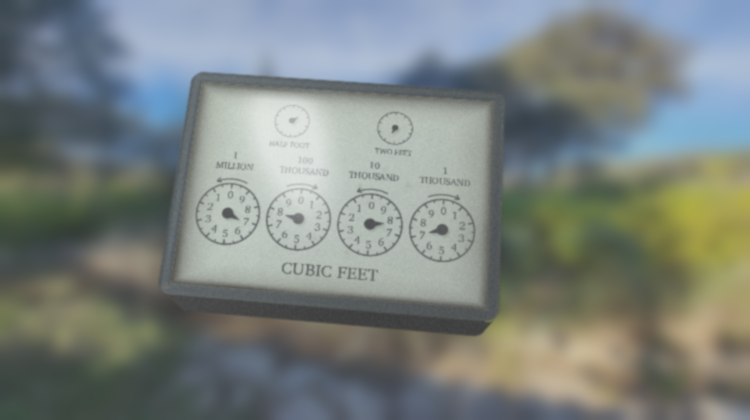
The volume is 677700,ft³
